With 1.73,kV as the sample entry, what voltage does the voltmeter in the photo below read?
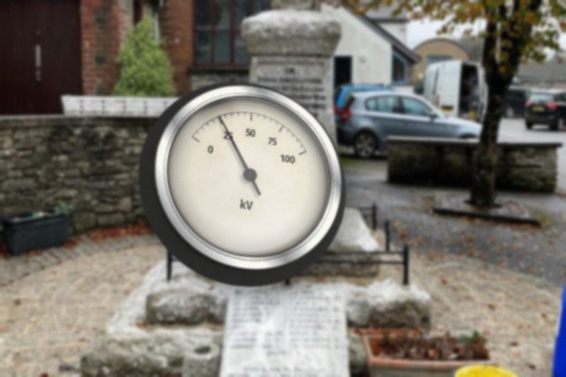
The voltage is 25,kV
